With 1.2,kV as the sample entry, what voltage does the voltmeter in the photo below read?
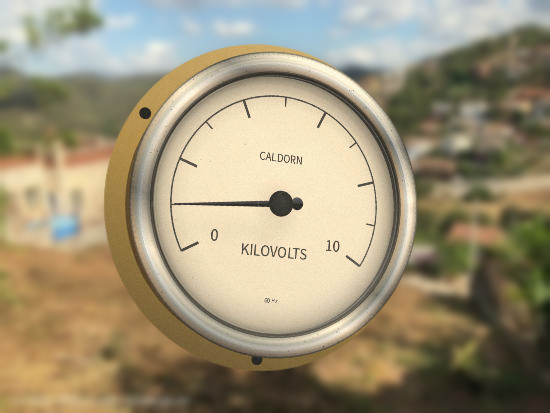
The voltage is 1,kV
